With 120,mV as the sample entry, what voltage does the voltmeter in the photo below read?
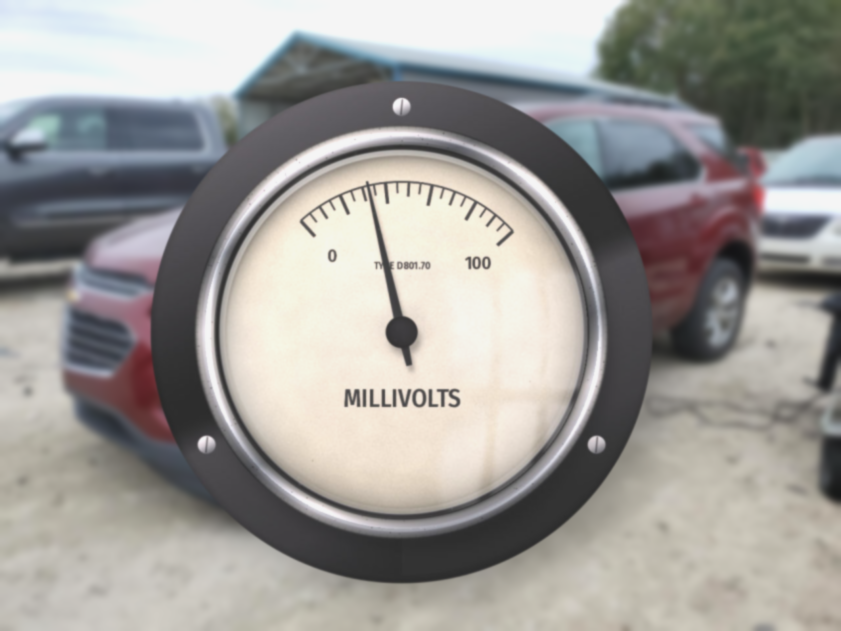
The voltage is 32.5,mV
